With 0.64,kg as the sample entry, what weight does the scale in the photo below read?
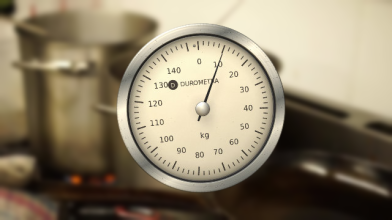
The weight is 10,kg
